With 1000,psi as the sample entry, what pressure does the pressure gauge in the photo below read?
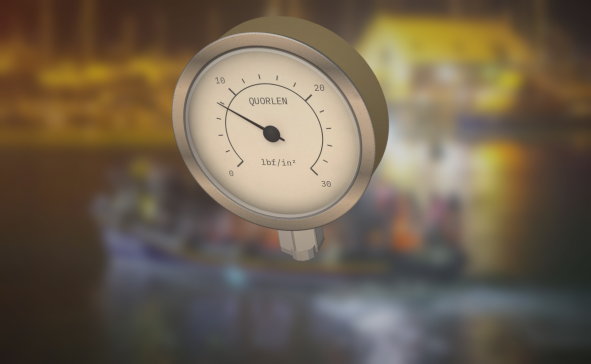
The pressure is 8,psi
